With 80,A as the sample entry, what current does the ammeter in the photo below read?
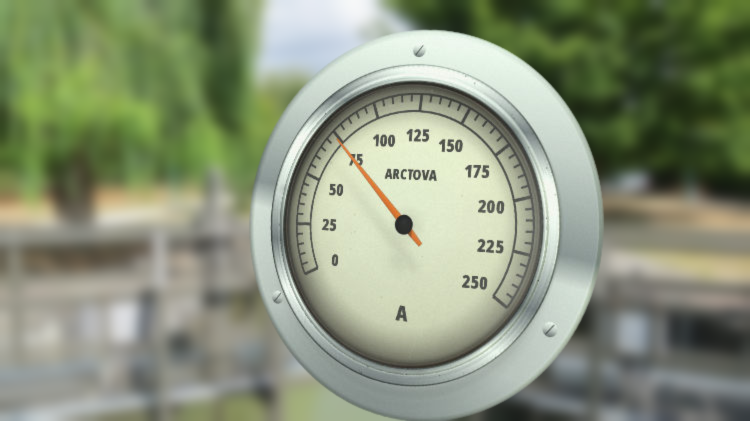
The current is 75,A
